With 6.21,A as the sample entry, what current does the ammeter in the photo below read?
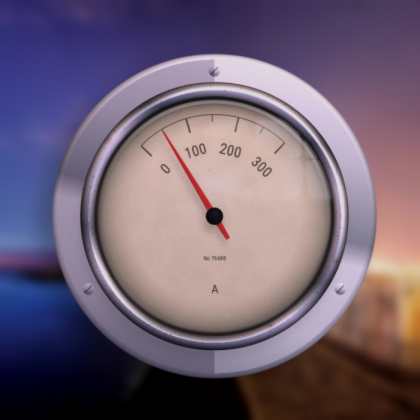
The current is 50,A
